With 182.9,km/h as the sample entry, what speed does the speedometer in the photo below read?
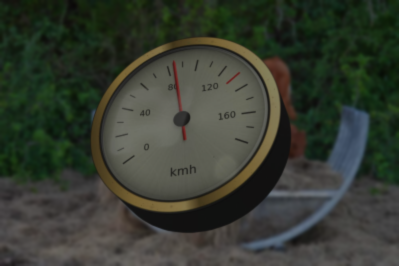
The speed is 85,km/h
